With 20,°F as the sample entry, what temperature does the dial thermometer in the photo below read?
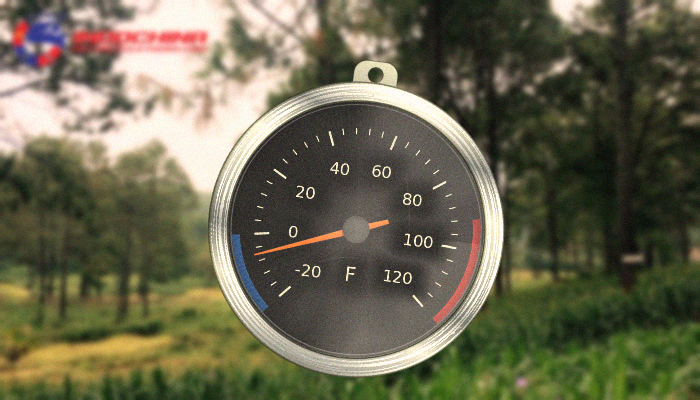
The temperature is -6,°F
